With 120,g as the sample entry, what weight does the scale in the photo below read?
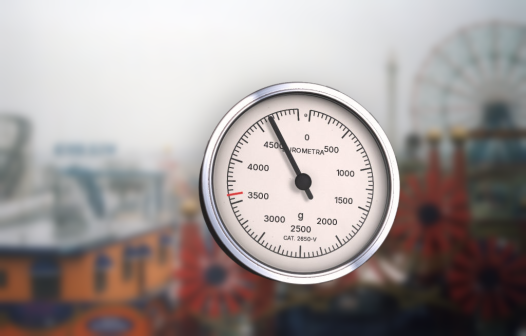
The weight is 4650,g
